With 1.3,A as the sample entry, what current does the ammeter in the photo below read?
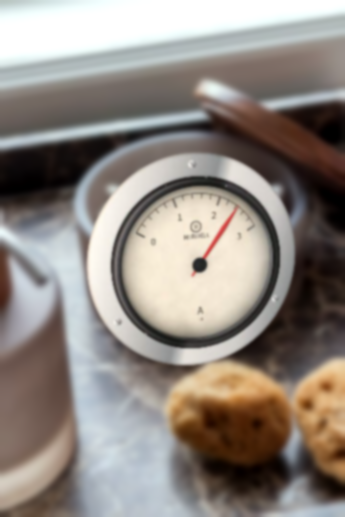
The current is 2.4,A
